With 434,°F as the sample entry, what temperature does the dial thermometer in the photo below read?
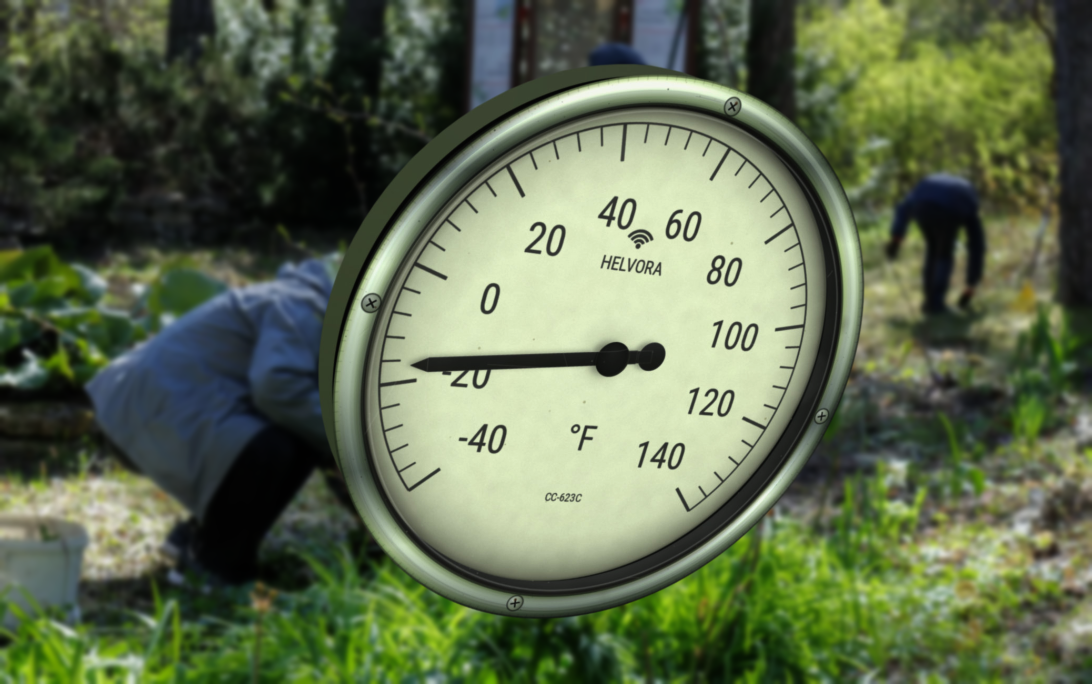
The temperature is -16,°F
